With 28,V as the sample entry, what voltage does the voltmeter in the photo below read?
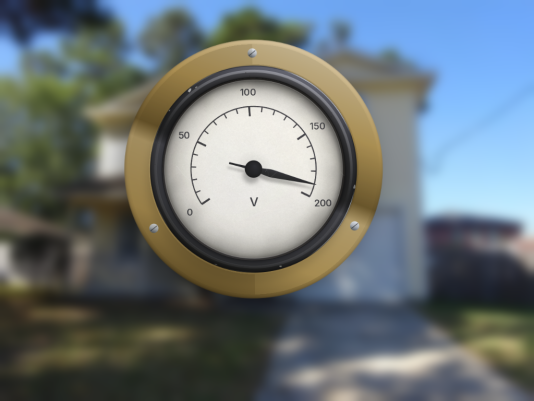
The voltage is 190,V
